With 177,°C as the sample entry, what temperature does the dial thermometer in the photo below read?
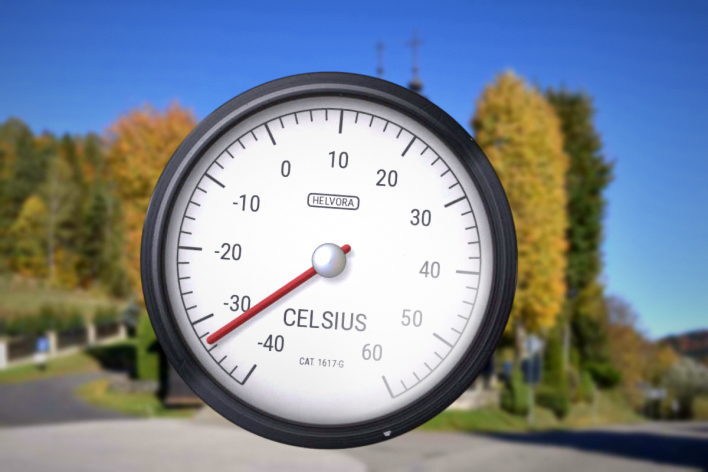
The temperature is -33,°C
